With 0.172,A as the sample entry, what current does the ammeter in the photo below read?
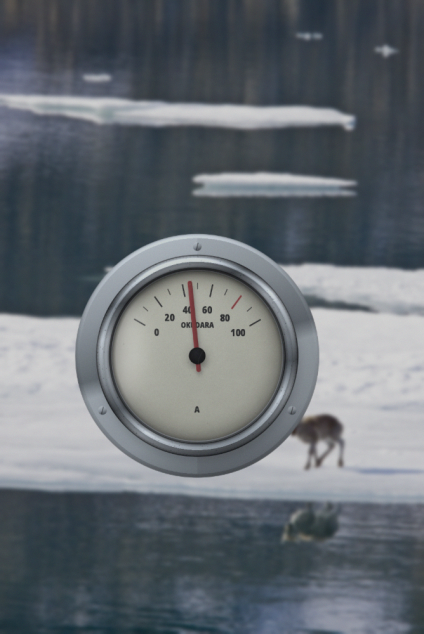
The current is 45,A
